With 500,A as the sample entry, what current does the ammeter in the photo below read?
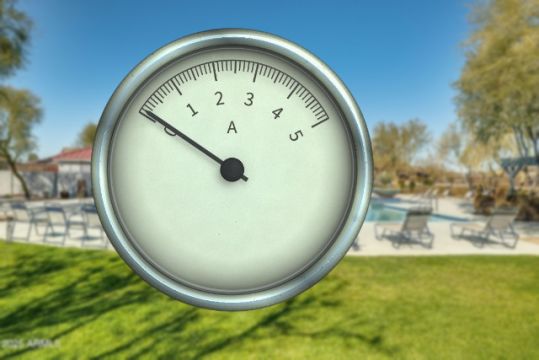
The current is 0.1,A
